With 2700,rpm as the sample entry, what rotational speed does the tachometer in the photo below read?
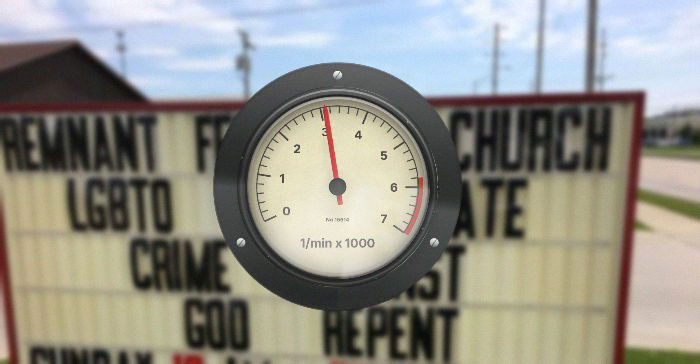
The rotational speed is 3100,rpm
